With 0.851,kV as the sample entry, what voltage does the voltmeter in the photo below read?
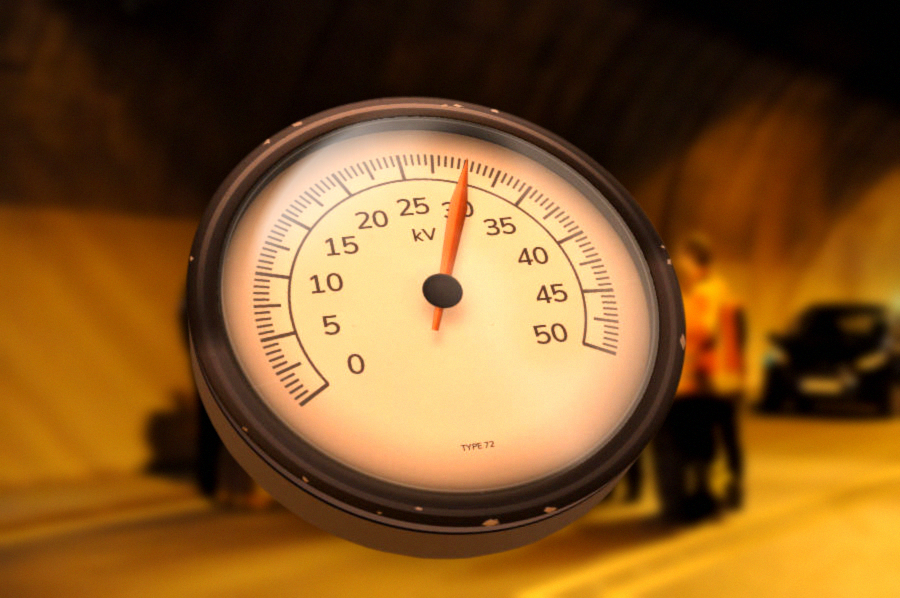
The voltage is 30,kV
